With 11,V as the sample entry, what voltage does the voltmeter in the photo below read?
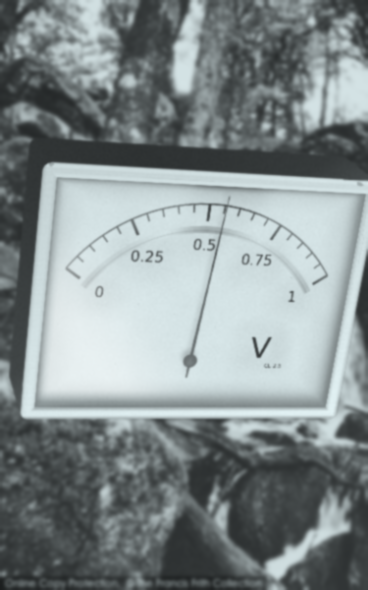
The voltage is 0.55,V
